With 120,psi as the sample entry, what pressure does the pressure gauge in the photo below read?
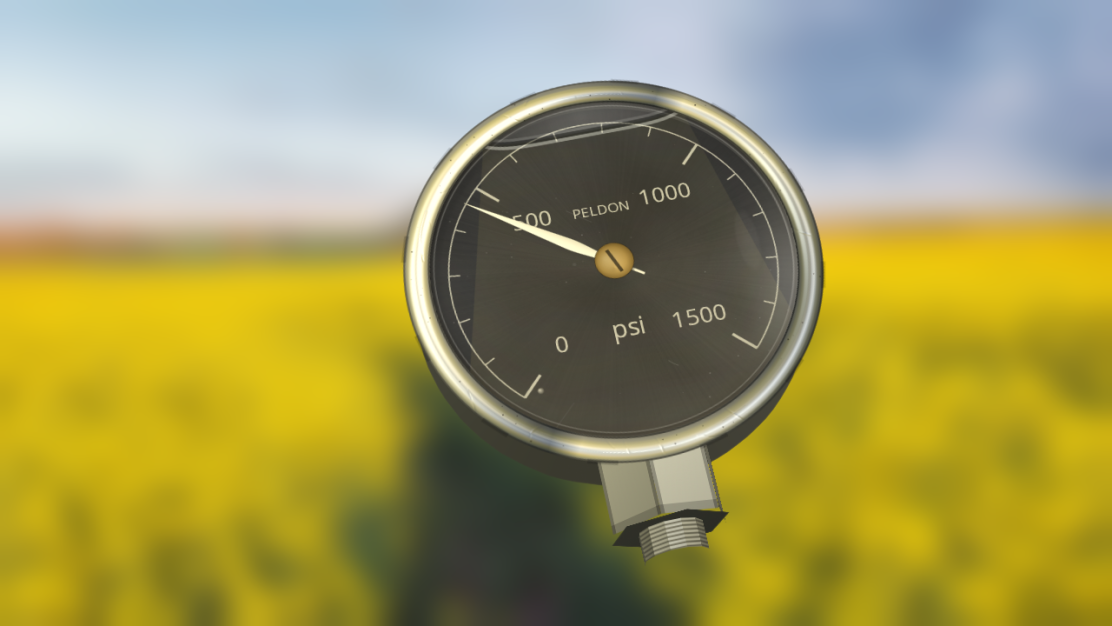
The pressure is 450,psi
